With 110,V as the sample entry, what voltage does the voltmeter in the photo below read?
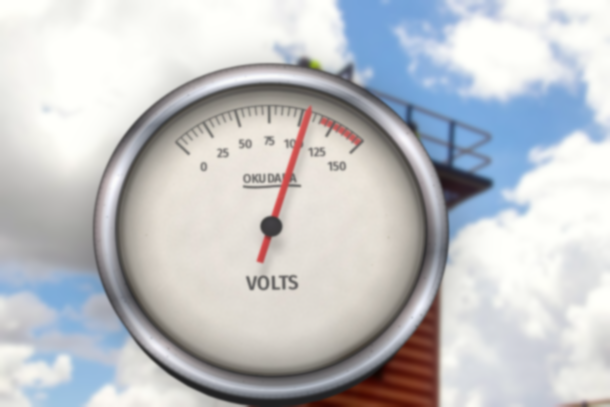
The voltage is 105,V
